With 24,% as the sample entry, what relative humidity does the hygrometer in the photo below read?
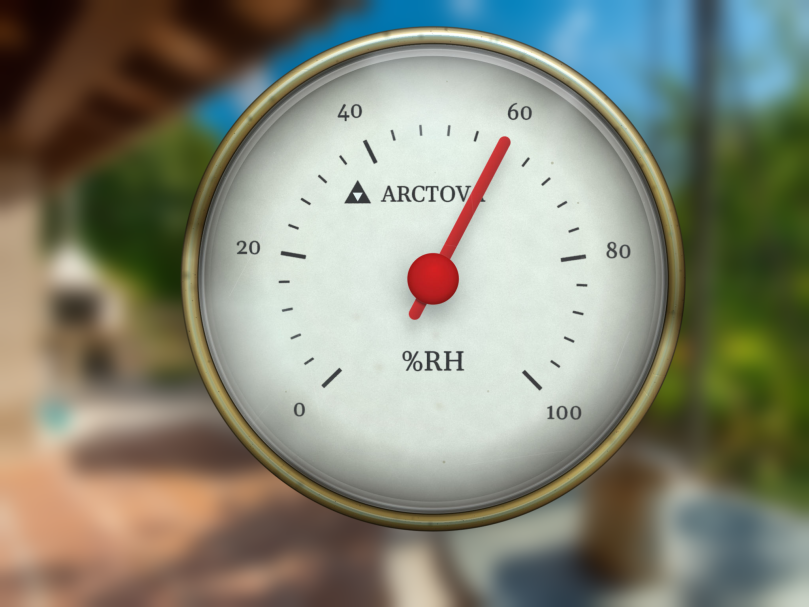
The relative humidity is 60,%
